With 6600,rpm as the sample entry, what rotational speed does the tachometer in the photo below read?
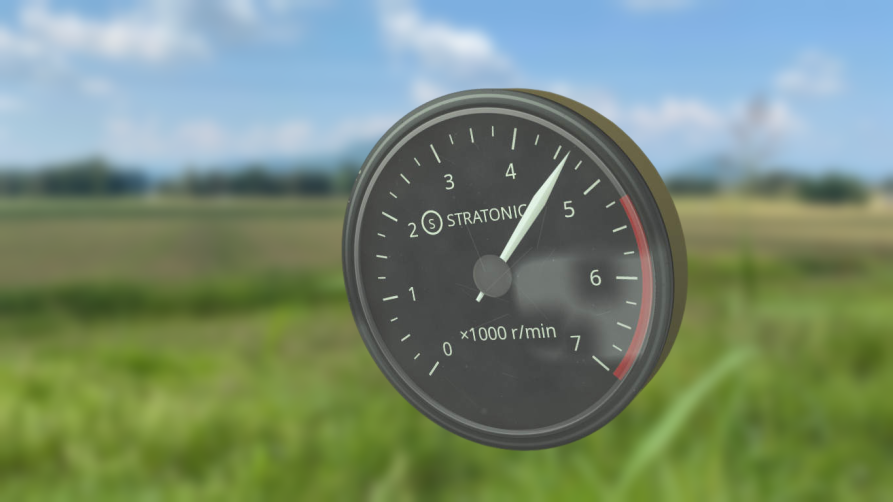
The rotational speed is 4625,rpm
